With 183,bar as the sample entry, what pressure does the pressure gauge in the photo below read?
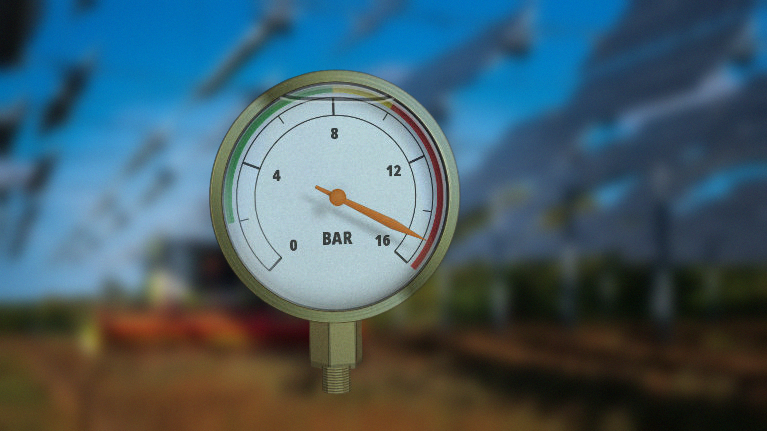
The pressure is 15,bar
